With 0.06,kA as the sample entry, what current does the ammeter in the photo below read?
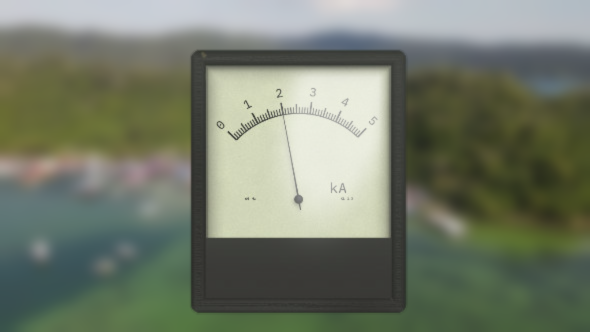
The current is 2,kA
